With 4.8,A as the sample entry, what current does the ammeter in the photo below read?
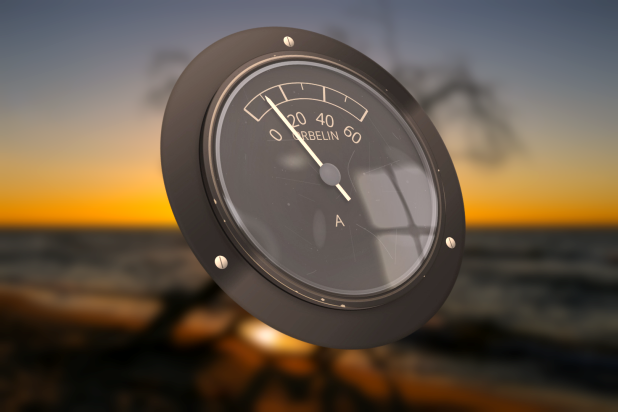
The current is 10,A
